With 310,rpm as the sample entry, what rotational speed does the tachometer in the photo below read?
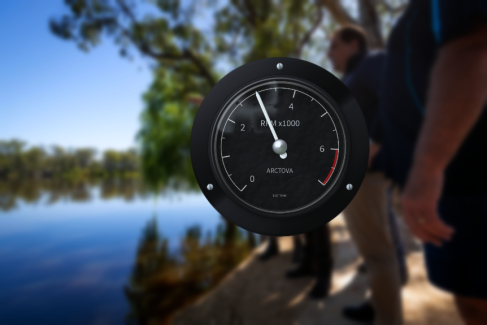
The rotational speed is 3000,rpm
